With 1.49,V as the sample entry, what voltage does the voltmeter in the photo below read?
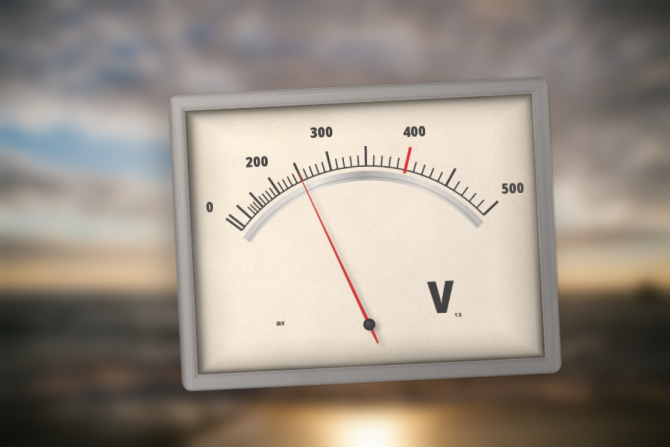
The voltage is 250,V
